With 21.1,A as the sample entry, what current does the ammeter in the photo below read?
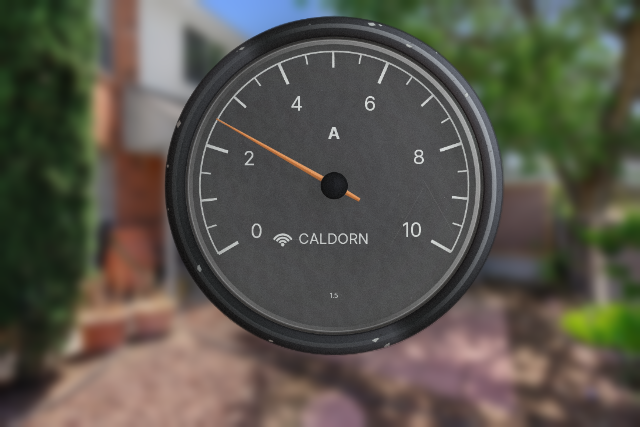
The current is 2.5,A
